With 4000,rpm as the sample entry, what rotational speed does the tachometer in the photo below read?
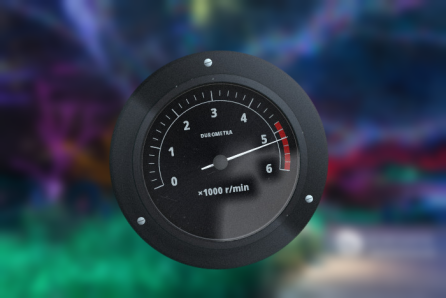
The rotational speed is 5200,rpm
